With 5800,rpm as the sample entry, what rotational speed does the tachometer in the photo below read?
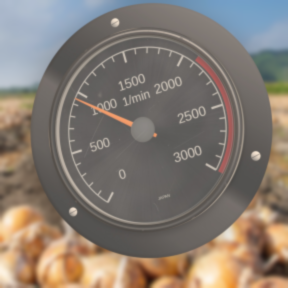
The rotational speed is 950,rpm
